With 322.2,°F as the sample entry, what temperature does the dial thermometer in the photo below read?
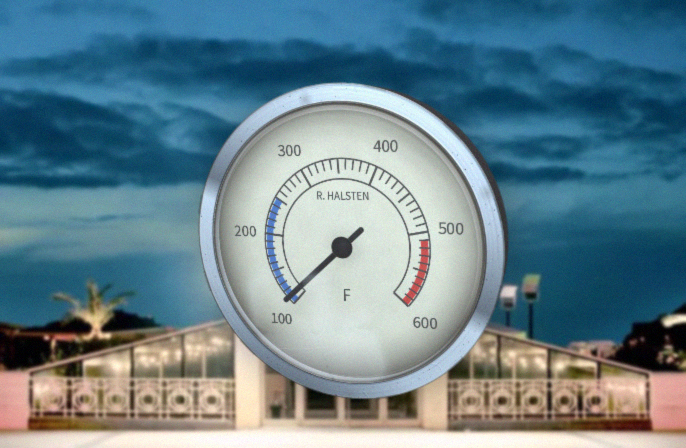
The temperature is 110,°F
